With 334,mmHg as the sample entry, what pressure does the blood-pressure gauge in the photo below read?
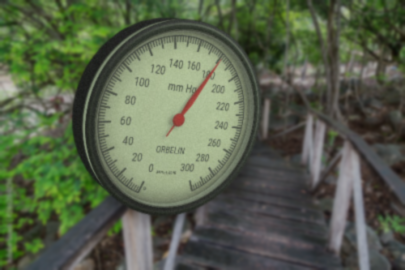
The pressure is 180,mmHg
